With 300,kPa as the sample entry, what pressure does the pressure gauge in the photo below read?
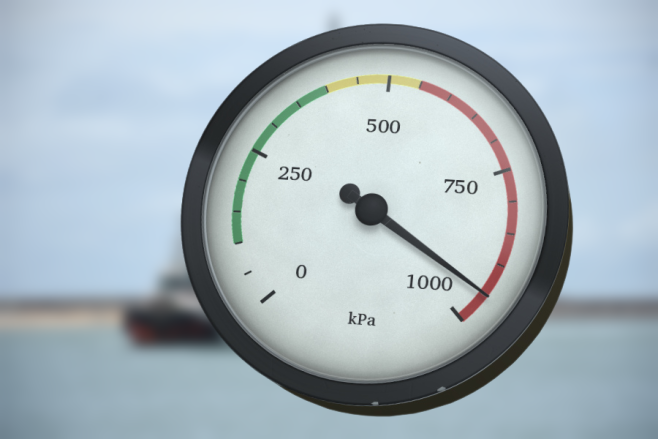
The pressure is 950,kPa
